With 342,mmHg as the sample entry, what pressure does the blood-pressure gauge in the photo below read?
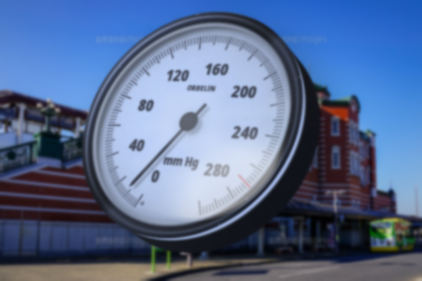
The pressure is 10,mmHg
